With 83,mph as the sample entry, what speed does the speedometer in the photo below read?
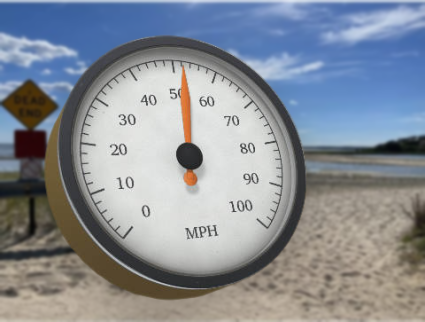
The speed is 52,mph
